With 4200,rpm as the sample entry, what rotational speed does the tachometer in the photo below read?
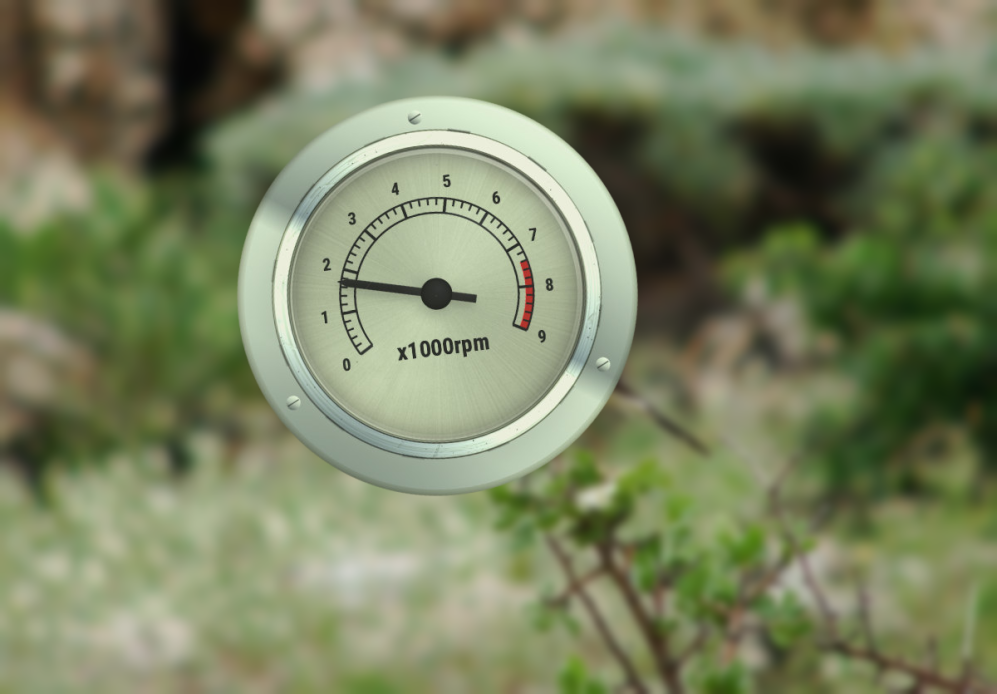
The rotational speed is 1700,rpm
